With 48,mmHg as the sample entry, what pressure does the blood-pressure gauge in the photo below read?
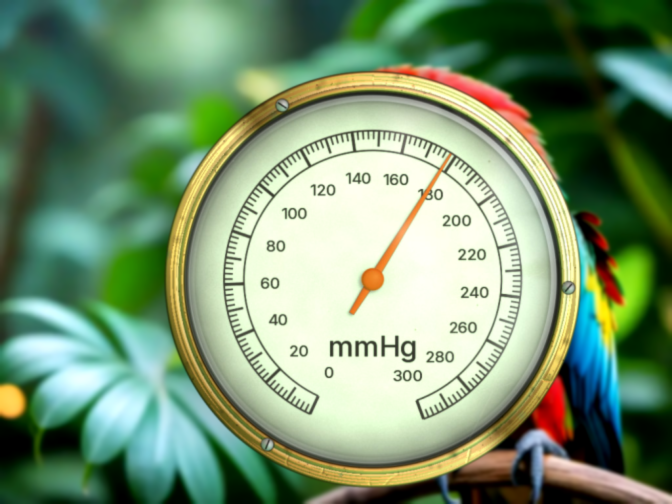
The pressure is 178,mmHg
